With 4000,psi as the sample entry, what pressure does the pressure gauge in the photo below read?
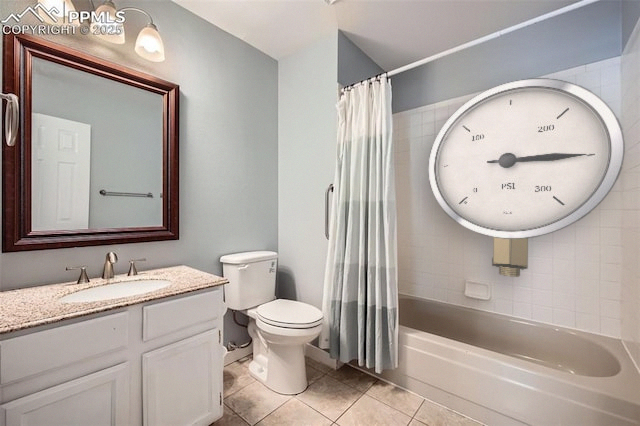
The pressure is 250,psi
